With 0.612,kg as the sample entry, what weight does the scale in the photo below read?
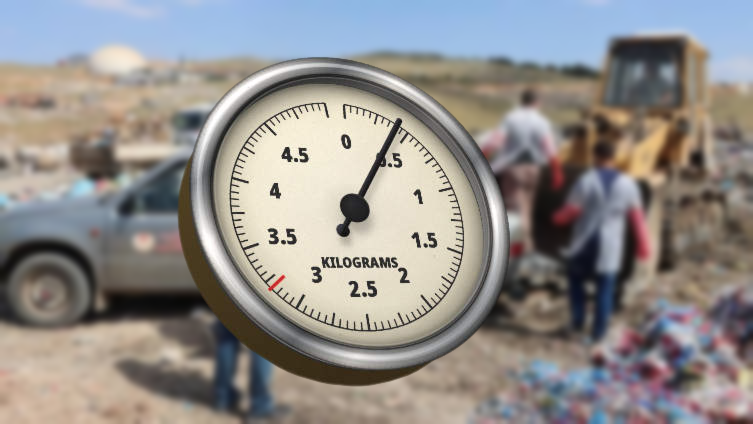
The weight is 0.4,kg
